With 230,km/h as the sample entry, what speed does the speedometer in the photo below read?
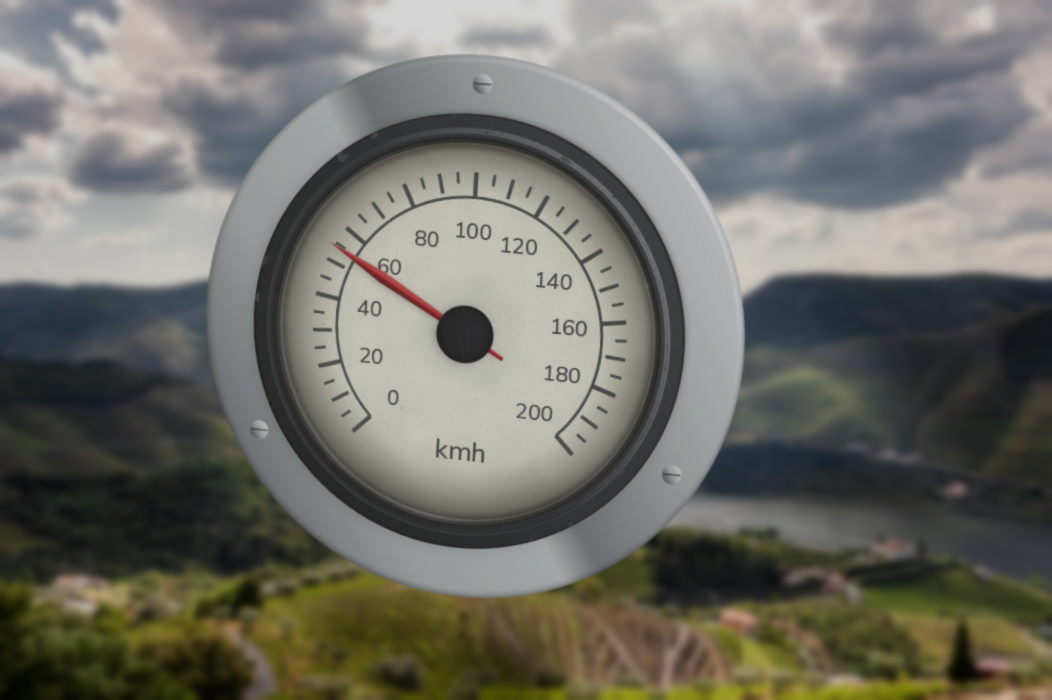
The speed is 55,km/h
